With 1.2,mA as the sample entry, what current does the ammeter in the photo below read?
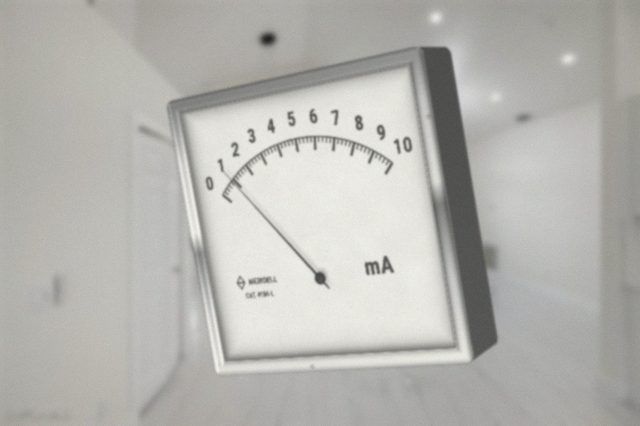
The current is 1,mA
